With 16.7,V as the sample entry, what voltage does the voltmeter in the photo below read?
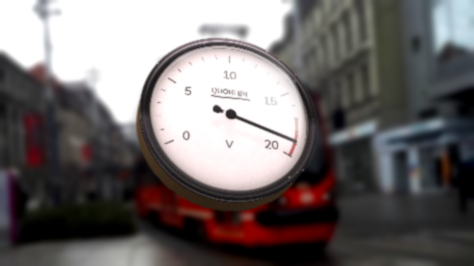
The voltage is 19,V
